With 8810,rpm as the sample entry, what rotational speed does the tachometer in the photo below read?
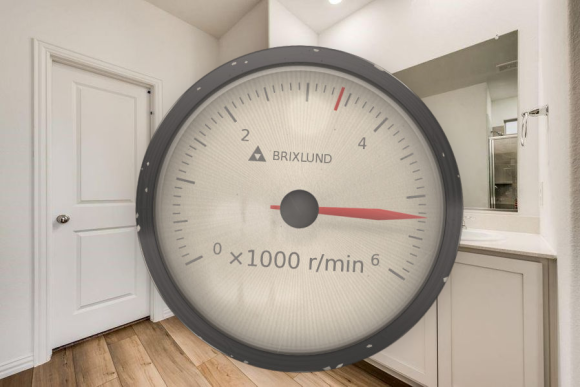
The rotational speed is 5250,rpm
